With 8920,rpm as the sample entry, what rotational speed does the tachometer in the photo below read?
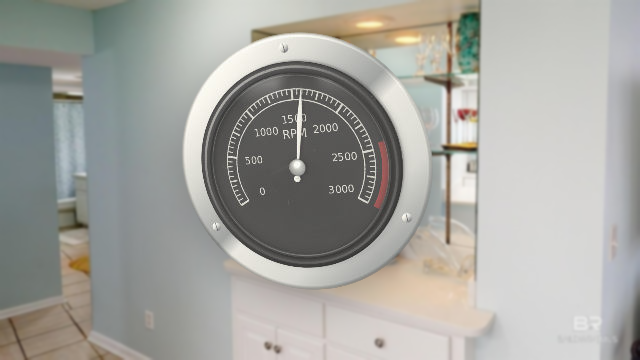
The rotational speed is 1600,rpm
